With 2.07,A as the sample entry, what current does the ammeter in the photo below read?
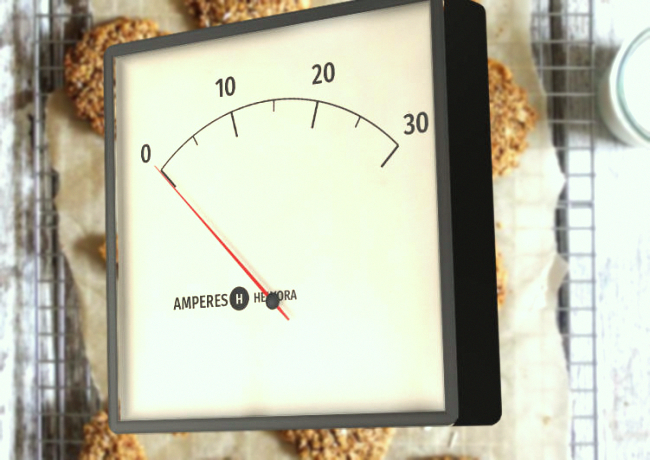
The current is 0,A
